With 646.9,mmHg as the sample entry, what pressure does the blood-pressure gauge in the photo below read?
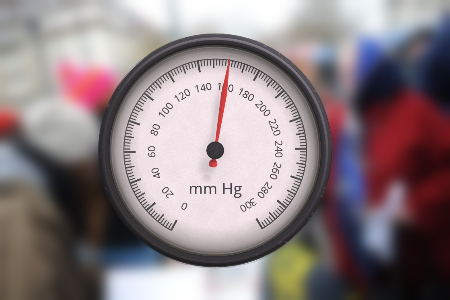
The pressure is 160,mmHg
